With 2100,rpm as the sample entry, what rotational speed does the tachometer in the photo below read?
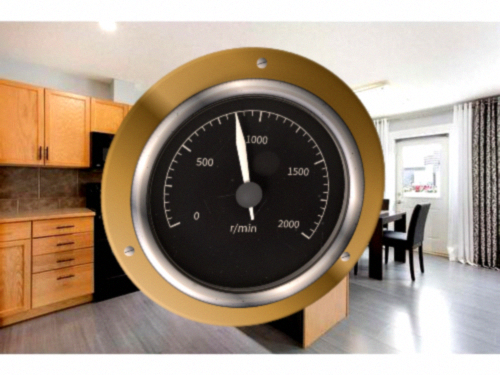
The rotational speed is 850,rpm
